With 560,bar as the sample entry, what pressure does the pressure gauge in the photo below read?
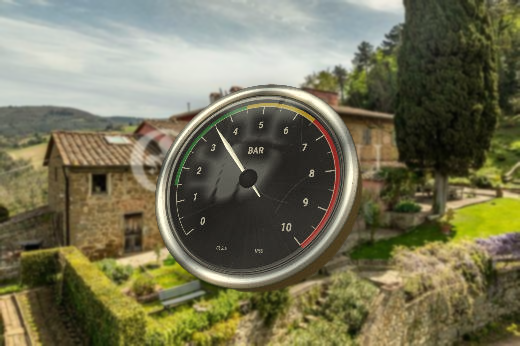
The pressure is 3.5,bar
